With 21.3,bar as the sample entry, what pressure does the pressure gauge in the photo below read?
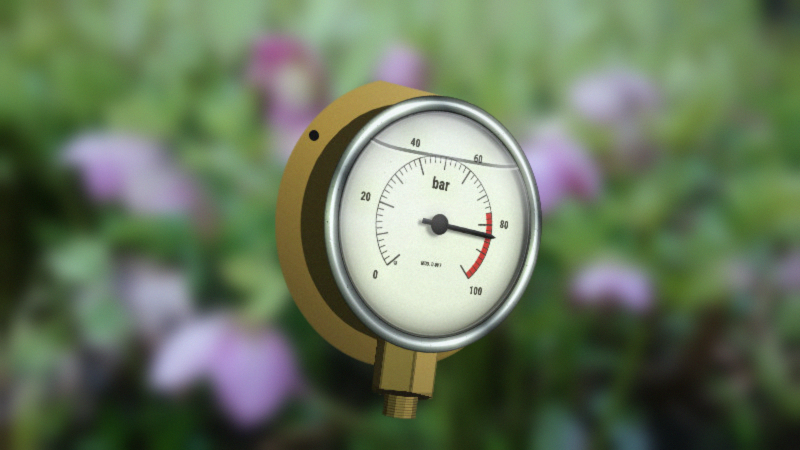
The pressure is 84,bar
